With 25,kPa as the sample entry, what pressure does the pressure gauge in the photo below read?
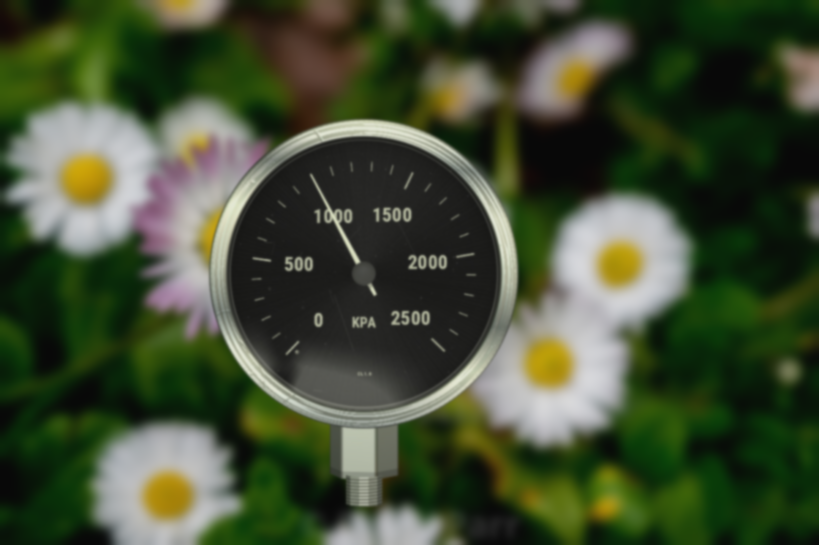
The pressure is 1000,kPa
